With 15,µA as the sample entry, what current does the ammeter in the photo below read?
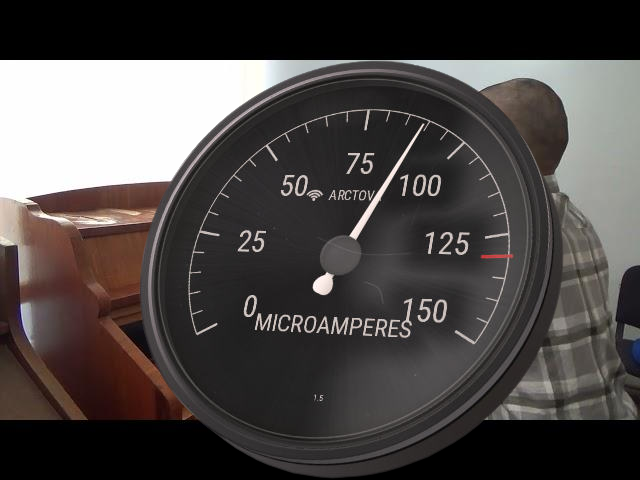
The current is 90,µA
